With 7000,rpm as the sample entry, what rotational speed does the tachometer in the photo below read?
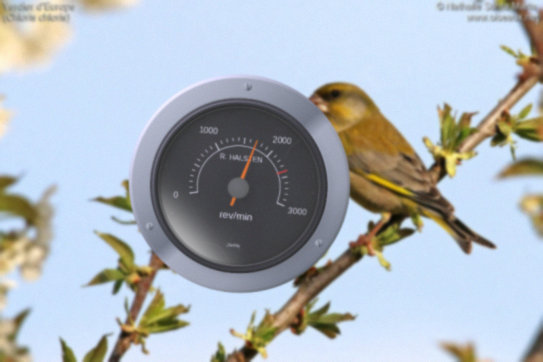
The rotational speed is 1700,rpm
